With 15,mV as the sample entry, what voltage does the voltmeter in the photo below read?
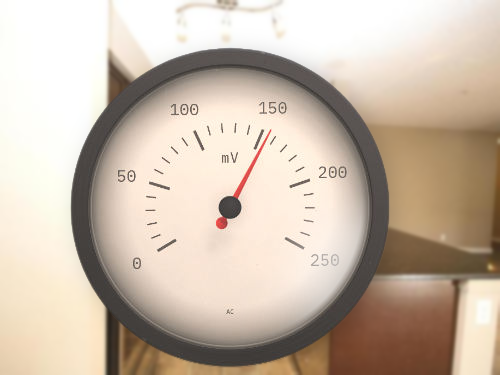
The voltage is 155,mV
